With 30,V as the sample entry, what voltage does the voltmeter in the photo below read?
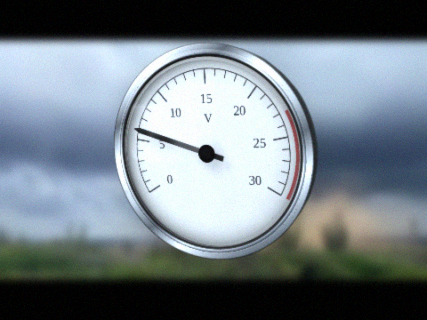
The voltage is 6,V
